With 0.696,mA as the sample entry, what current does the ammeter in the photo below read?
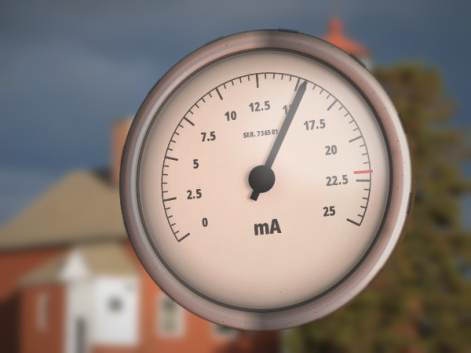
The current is 15.5,mA
